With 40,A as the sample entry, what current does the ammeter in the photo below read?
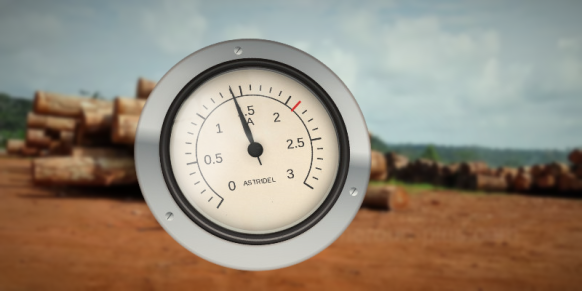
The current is 1.4,A
